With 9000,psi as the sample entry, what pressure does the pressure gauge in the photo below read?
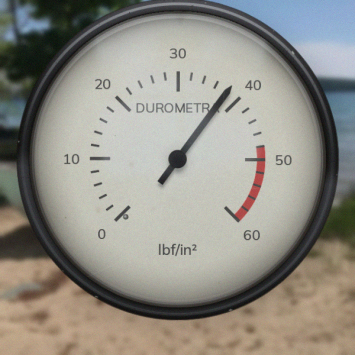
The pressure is 38,psi
